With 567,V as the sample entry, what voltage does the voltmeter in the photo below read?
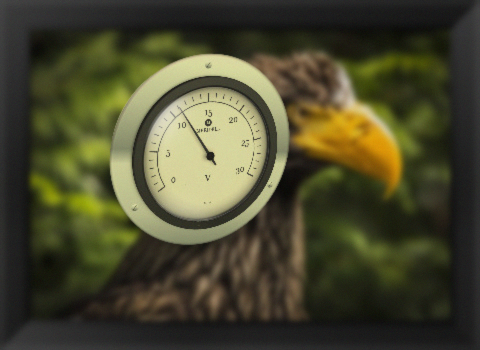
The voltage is 11,V
